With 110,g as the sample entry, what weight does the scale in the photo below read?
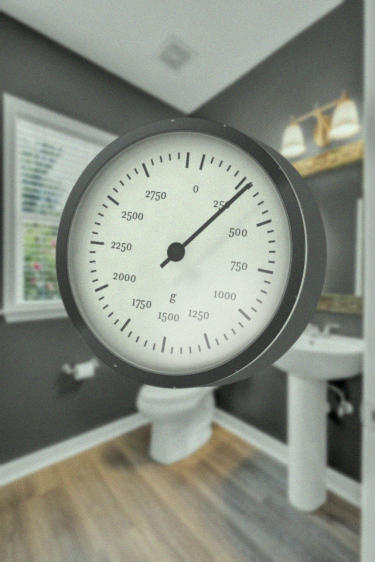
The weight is 300,g
